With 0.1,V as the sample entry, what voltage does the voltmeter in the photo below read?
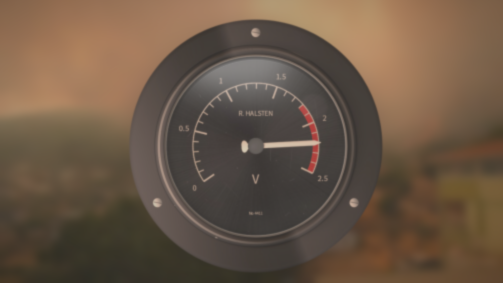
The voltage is 2.2,V
